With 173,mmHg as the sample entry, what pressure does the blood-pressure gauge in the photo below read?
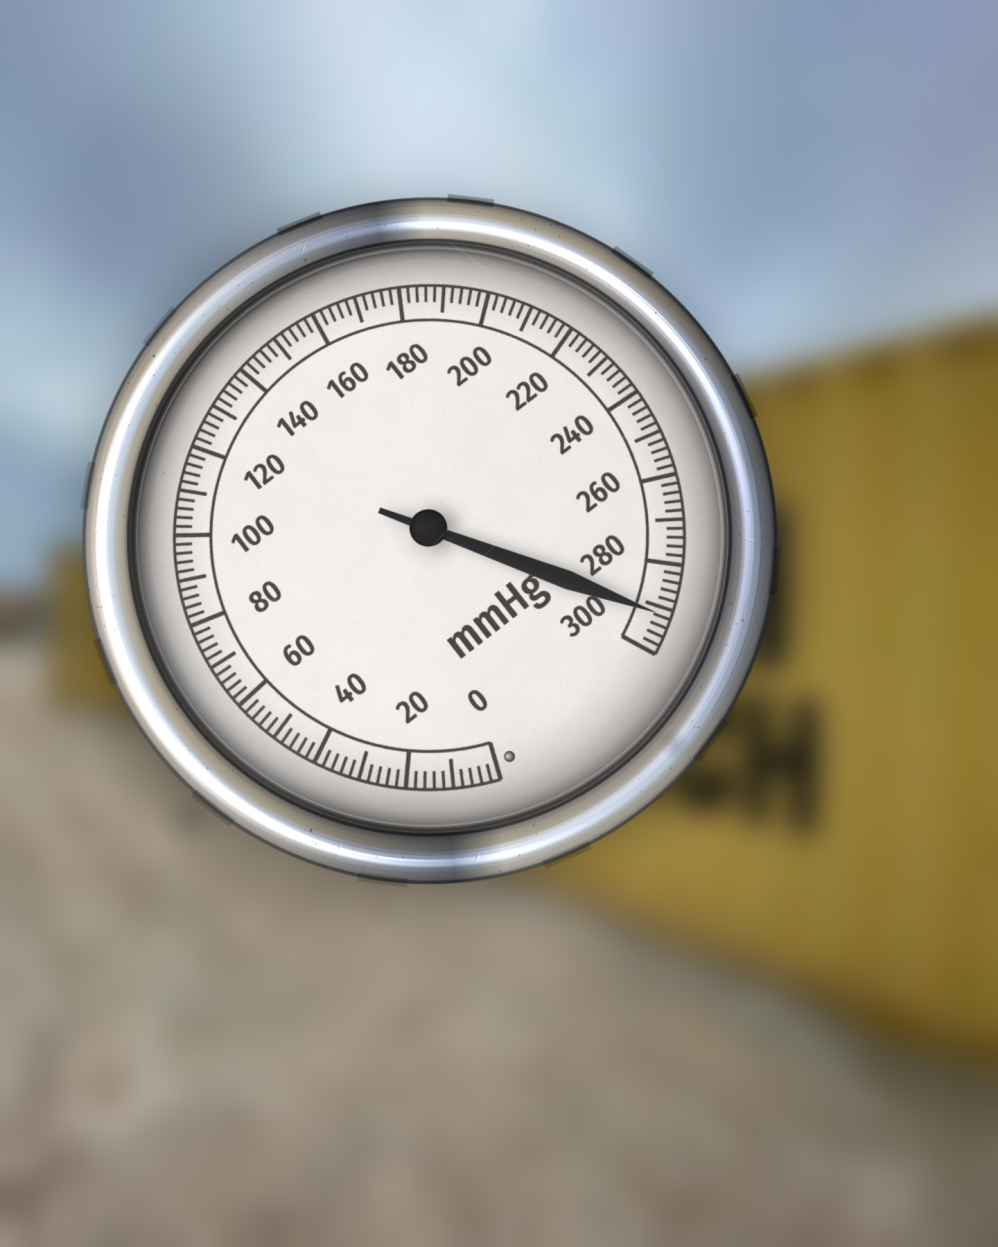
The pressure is 292,mmHg
